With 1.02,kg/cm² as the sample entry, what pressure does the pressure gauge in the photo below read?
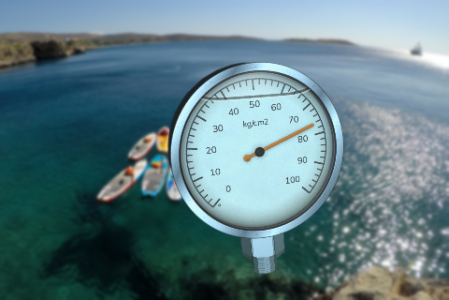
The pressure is 76,kg/cm²
